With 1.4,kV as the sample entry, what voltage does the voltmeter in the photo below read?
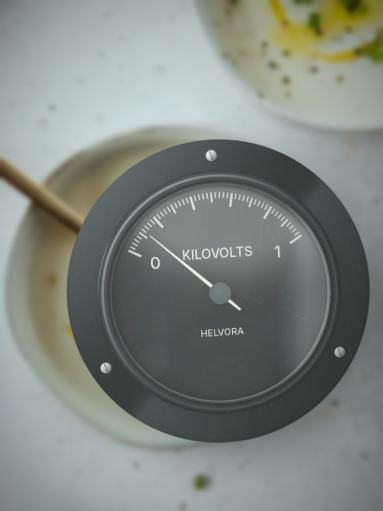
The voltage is 0.12,kV
